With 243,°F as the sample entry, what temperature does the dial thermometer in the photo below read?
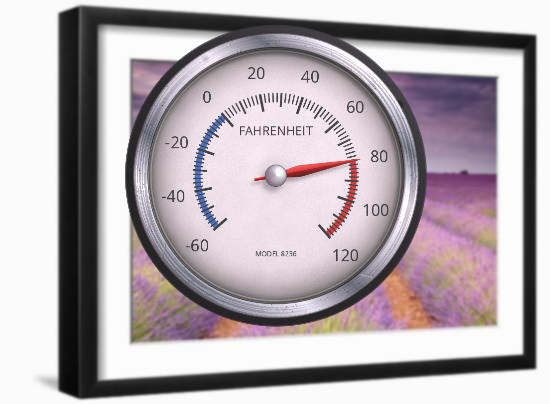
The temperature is 80,°F
